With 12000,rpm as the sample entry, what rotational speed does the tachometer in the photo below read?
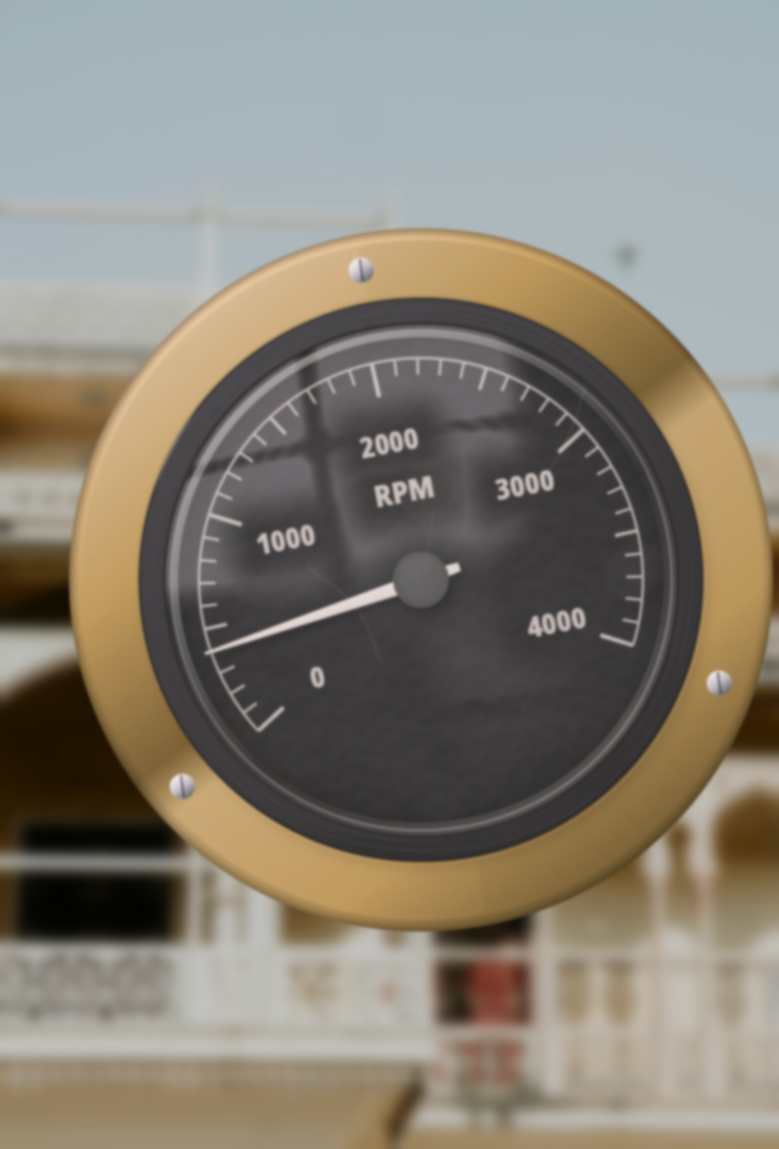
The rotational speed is 400,rpm
